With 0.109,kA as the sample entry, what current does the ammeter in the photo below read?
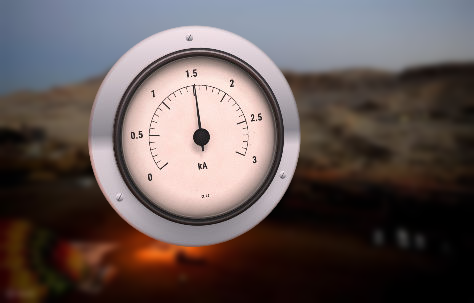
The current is 1.5,kA
